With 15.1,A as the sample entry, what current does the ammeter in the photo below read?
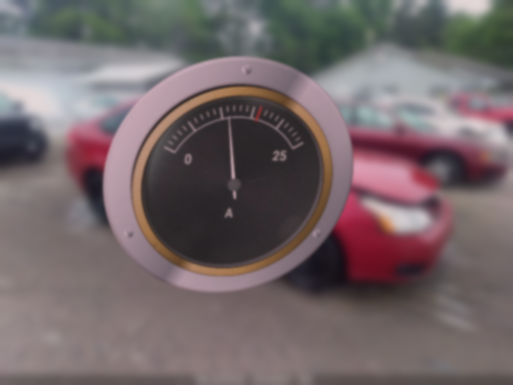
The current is 11,A
